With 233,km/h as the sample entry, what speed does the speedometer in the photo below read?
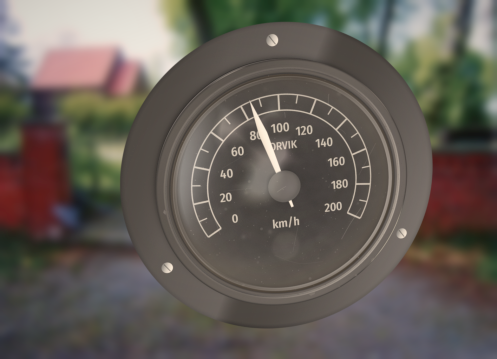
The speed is 85,km/h
